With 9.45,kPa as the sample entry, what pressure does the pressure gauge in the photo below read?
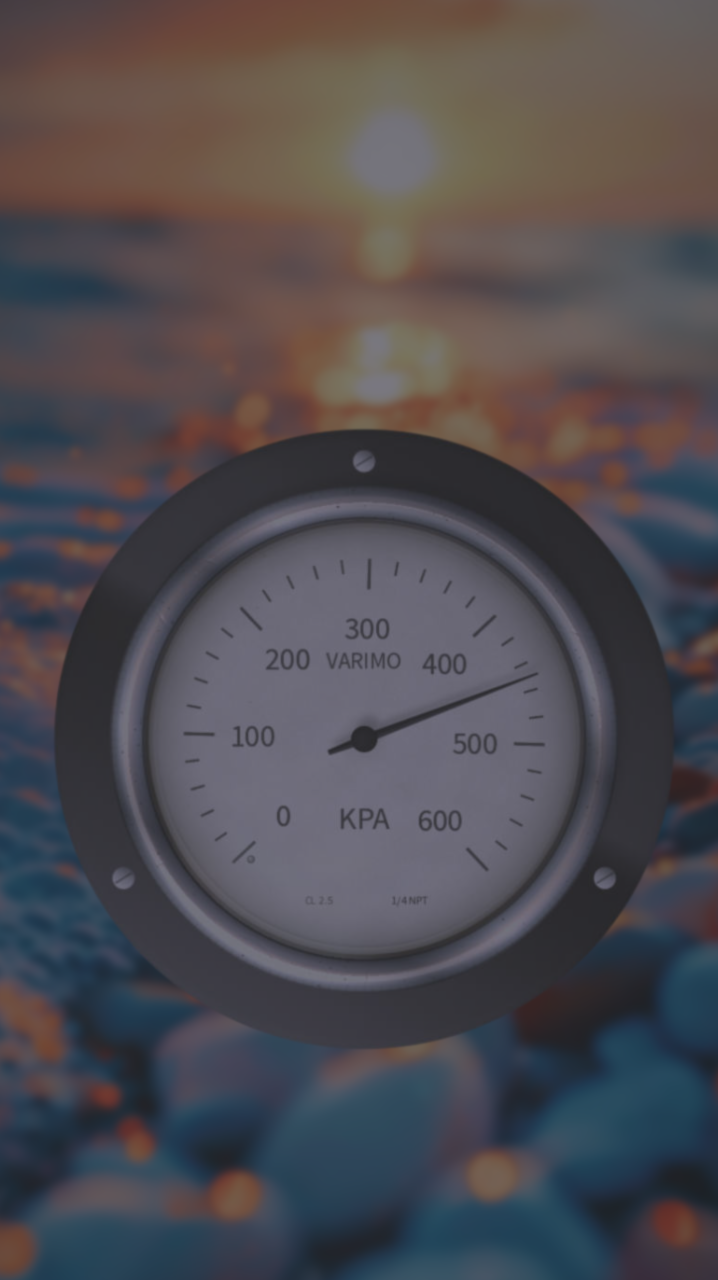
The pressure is 450,kPa
